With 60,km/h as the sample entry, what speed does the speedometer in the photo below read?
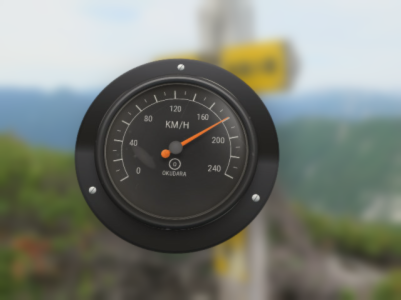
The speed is 180,km/h
